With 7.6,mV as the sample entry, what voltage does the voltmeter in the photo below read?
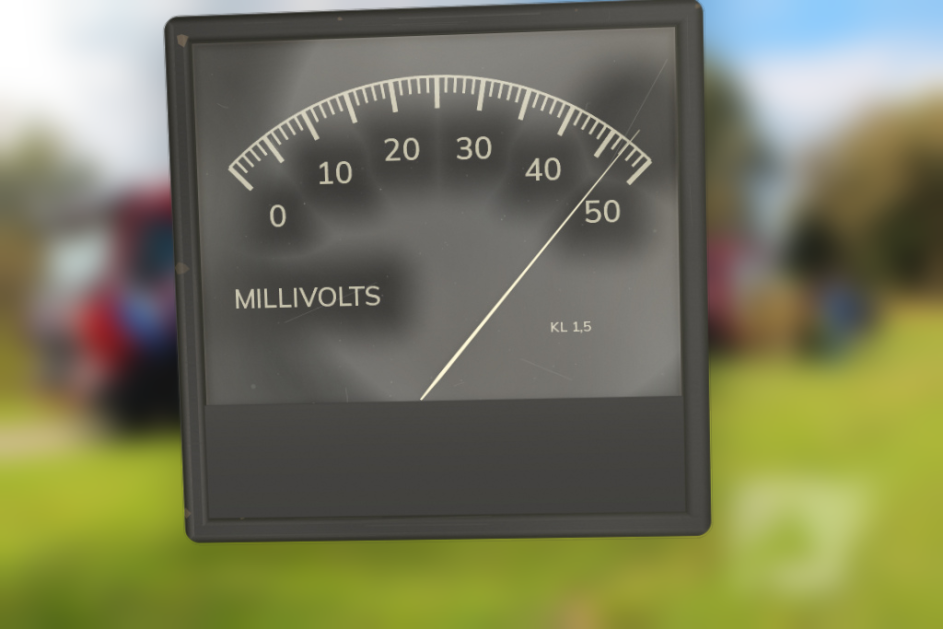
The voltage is 47,mV
